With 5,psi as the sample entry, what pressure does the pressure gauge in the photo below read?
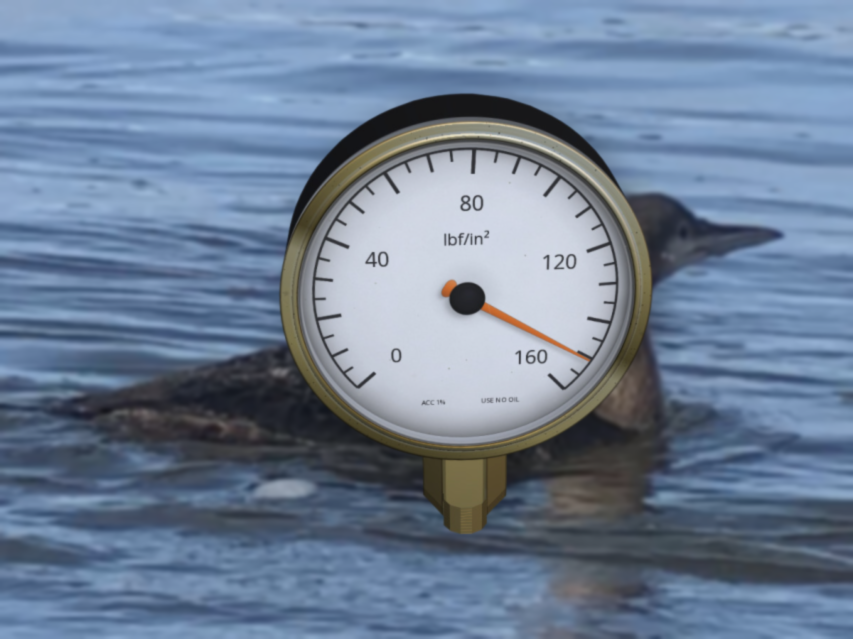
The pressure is 150,psi
